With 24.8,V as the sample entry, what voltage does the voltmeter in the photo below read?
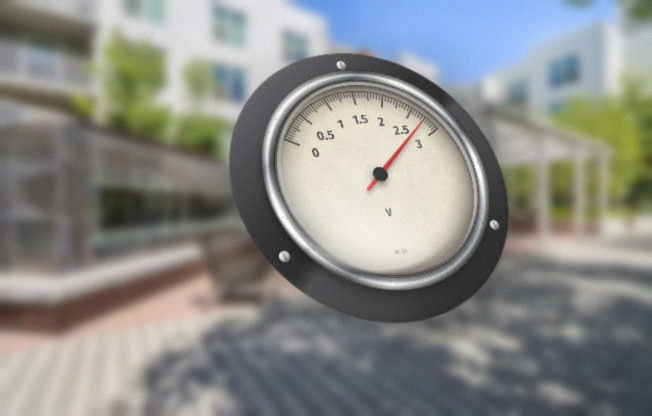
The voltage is 2.75,V
